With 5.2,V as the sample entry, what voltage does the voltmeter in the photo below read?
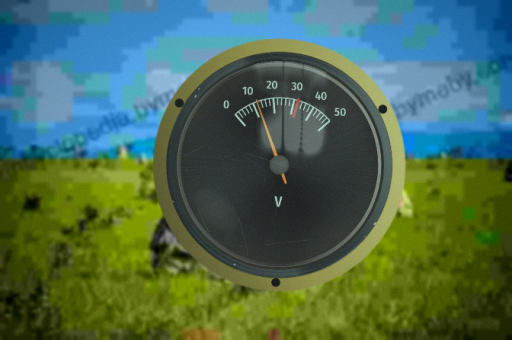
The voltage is 12,V
